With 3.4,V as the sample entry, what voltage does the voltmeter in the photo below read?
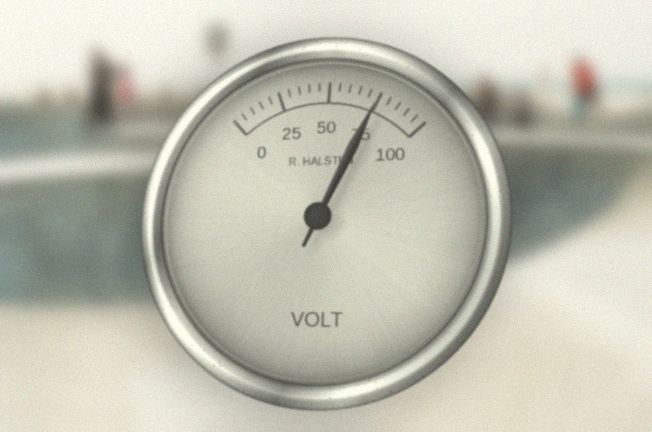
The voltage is 75,V
